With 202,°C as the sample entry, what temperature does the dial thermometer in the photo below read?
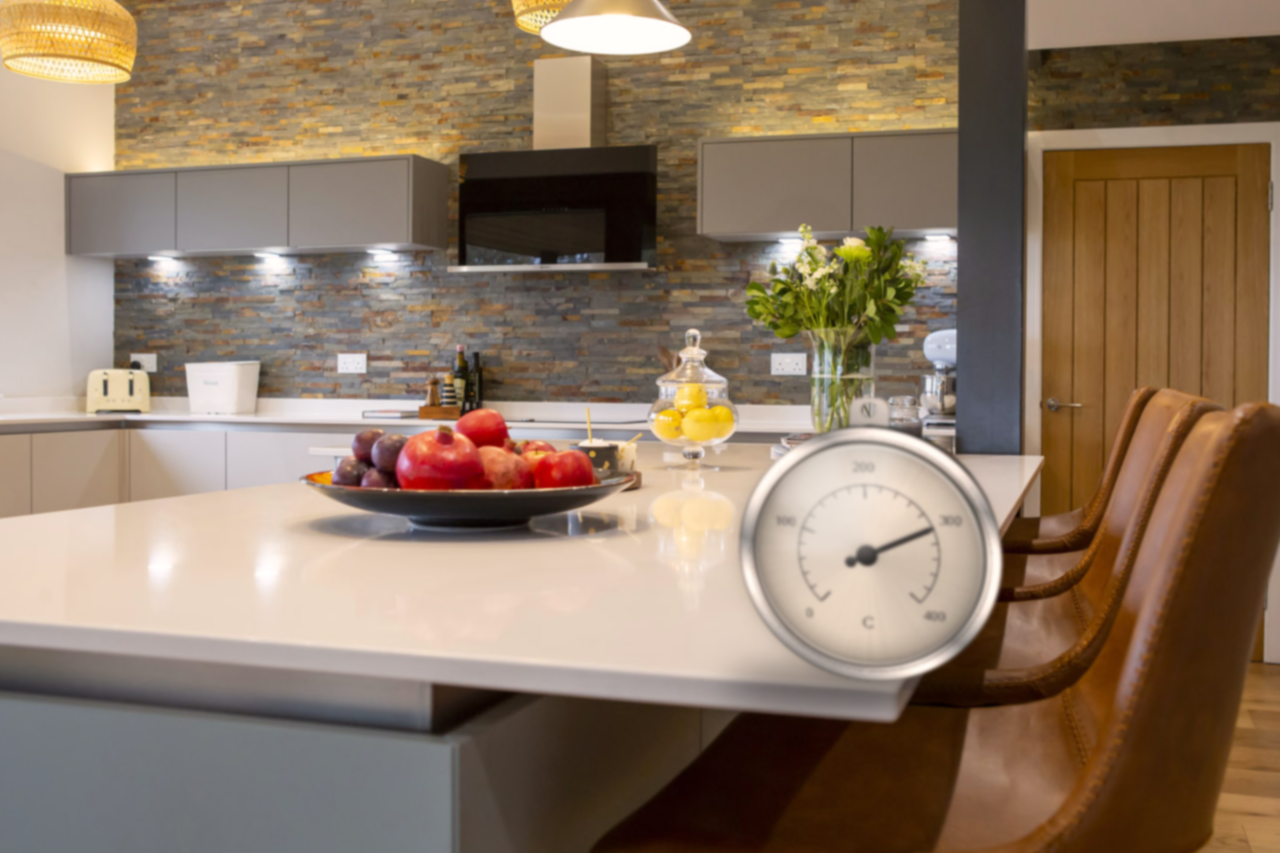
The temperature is 300,°C
